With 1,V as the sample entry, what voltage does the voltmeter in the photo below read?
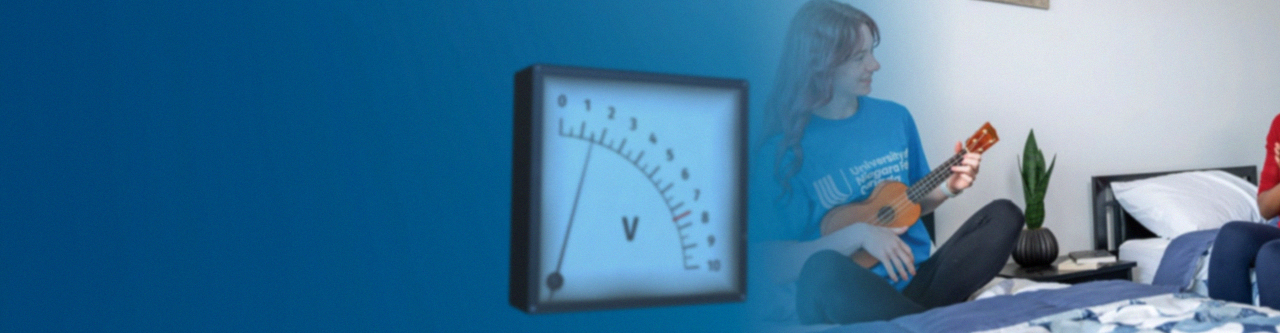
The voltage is 1.5,V
